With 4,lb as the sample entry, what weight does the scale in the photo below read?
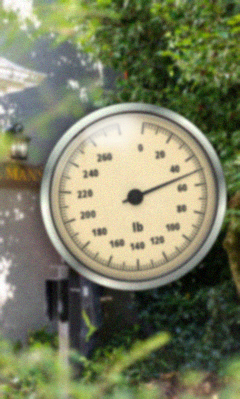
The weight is 50,lb
